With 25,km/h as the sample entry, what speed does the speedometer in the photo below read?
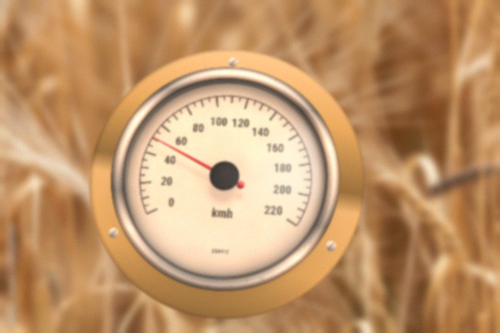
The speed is 50,km/h
